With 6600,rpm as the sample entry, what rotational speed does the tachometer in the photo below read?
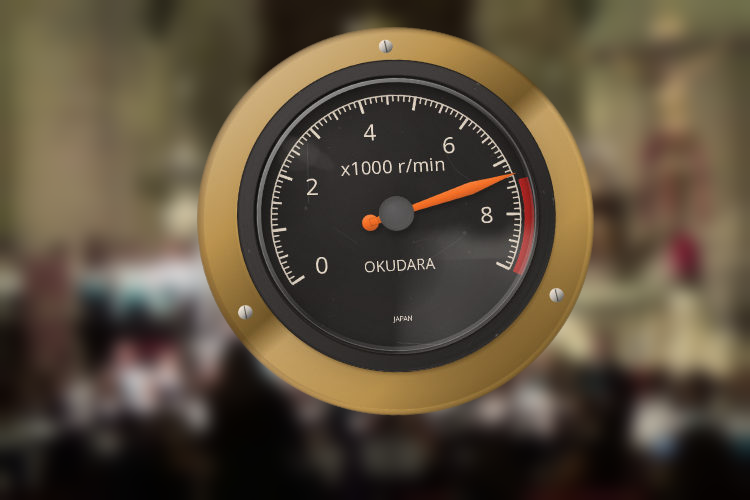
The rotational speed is 7300,rpm
